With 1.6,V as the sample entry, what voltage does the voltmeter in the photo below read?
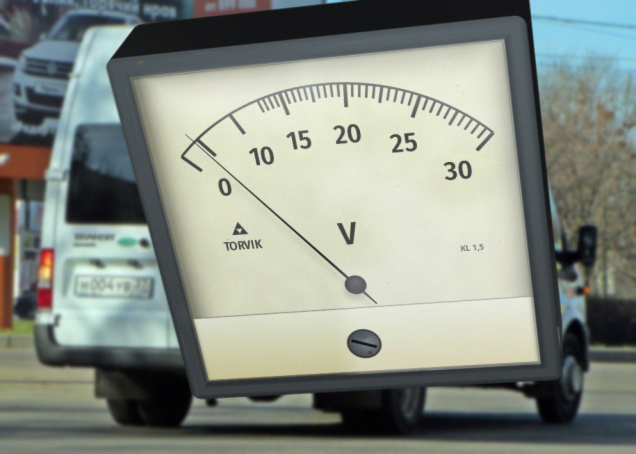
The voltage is 5,V
